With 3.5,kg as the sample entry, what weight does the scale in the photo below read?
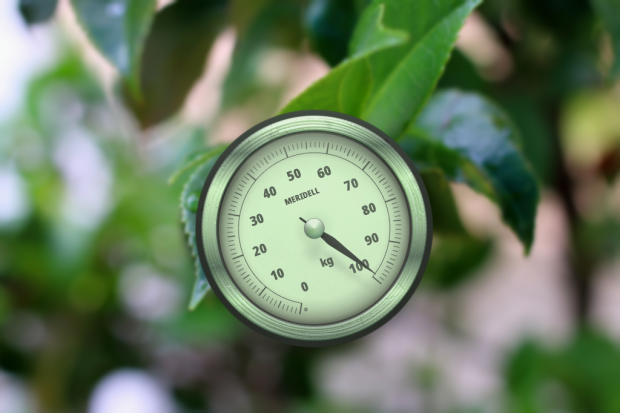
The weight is 99,kg
